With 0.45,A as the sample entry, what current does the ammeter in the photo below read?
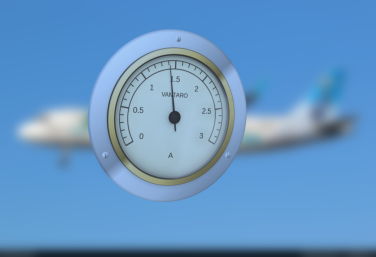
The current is 1.4,A
